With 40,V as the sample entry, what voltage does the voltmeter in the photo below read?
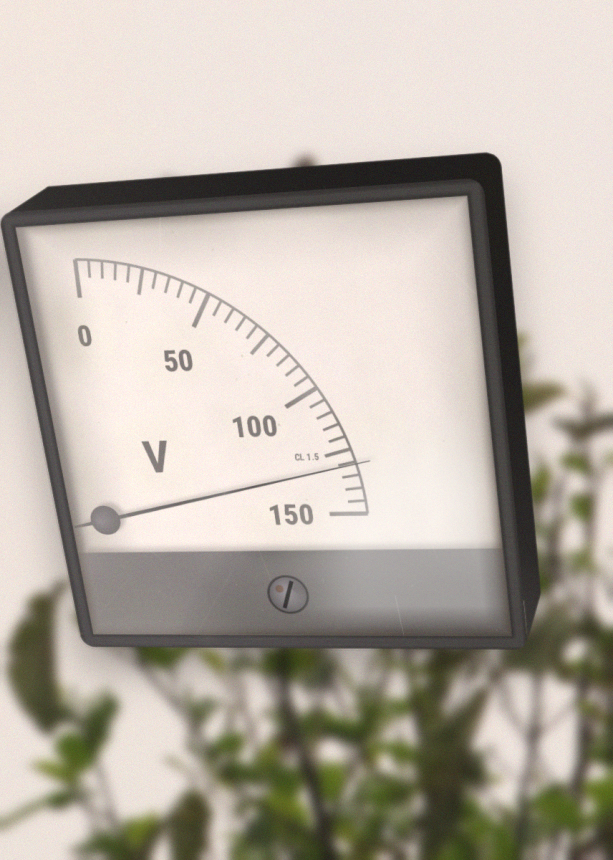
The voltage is 130,V
